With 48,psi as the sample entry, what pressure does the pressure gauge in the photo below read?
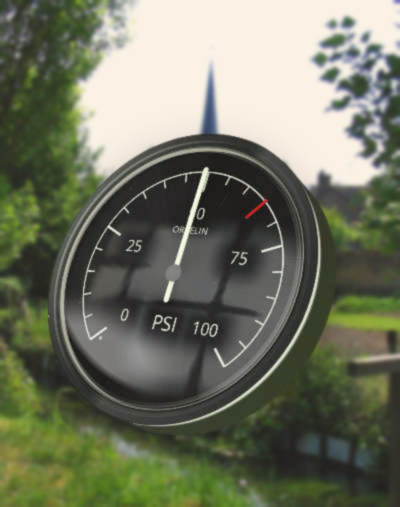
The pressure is 50,psi
